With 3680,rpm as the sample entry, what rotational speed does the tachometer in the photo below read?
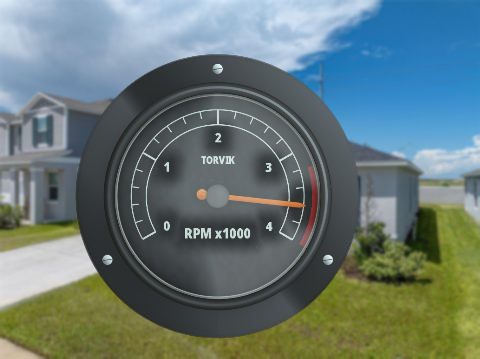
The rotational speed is 3600,rpm
